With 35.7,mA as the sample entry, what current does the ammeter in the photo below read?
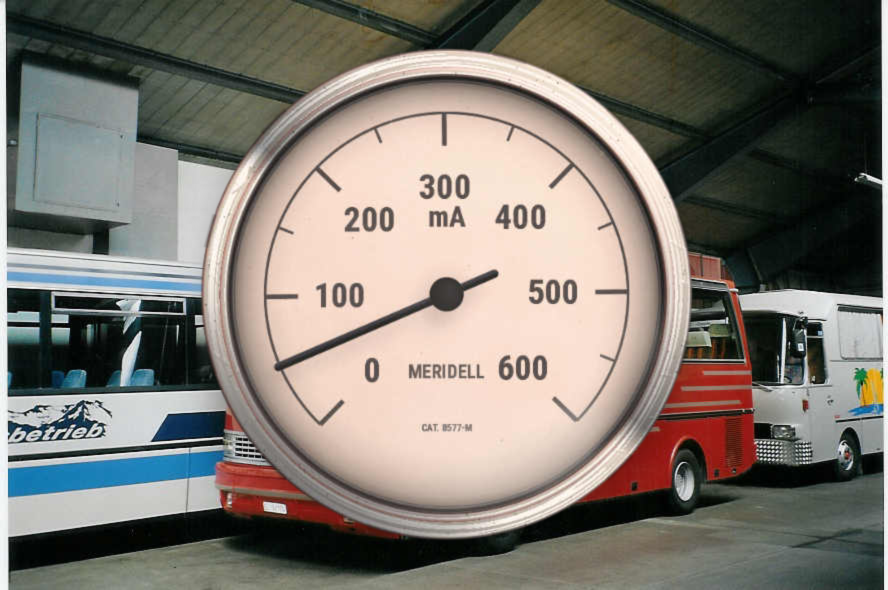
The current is 50,mA
